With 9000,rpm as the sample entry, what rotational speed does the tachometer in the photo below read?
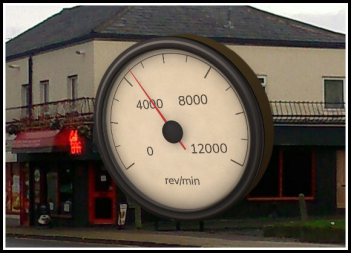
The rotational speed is 4500,rpm
